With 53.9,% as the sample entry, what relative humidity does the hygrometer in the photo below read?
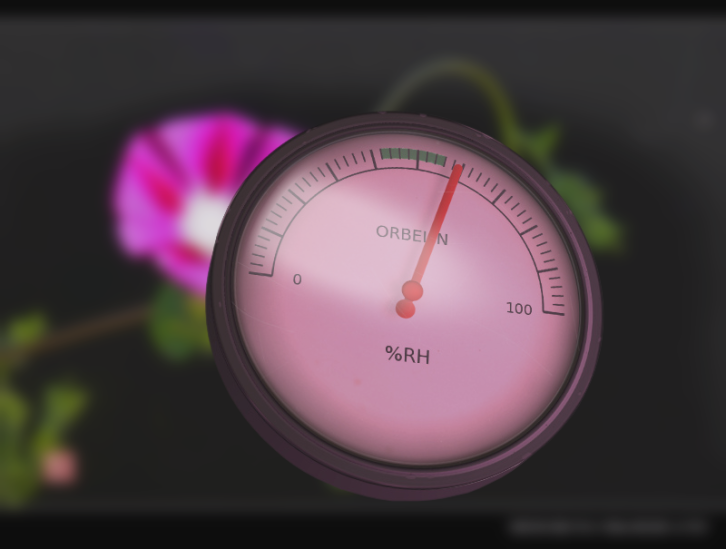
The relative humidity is 59,%
